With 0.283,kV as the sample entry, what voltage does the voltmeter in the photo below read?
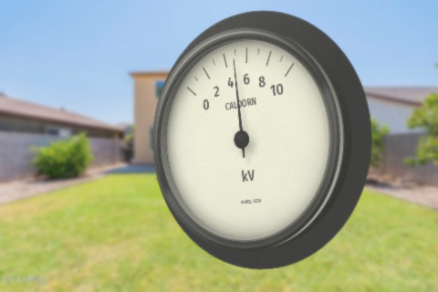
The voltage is 5,kV
